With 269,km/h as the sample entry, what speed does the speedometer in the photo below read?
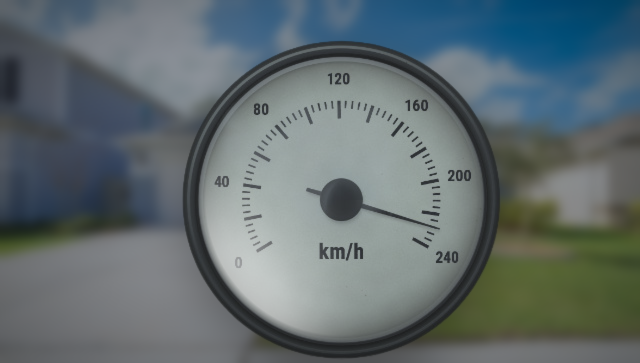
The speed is 228,km/h
